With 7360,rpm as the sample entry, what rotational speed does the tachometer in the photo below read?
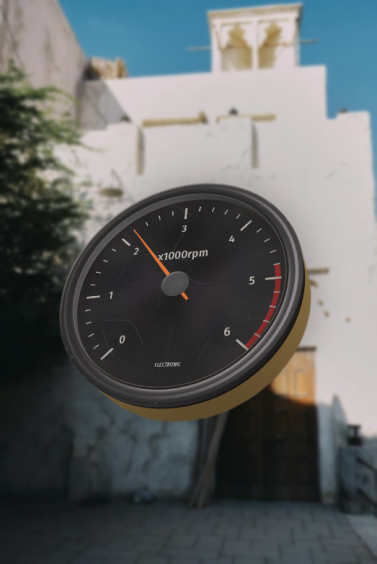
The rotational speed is 2200,rpm
